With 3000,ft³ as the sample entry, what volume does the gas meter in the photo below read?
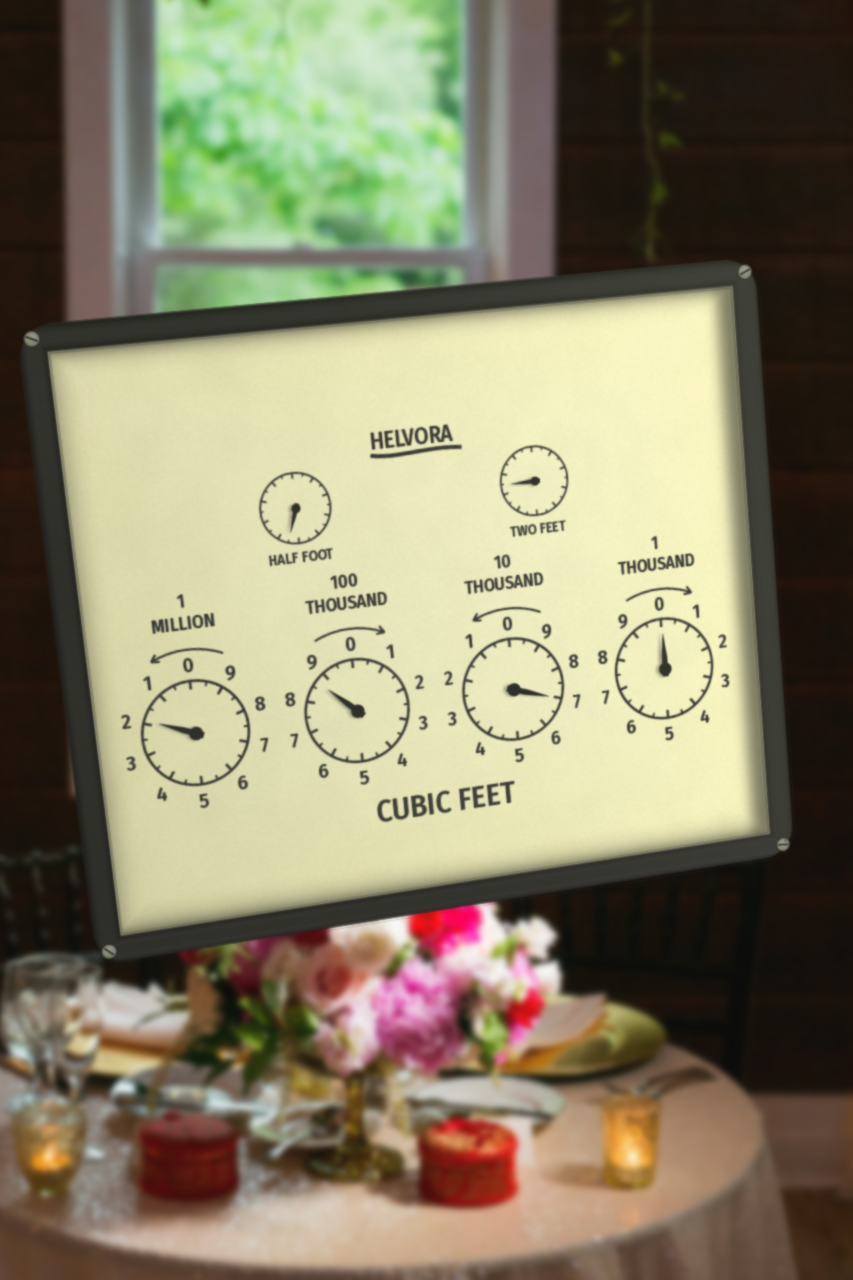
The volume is 187000,ft³
